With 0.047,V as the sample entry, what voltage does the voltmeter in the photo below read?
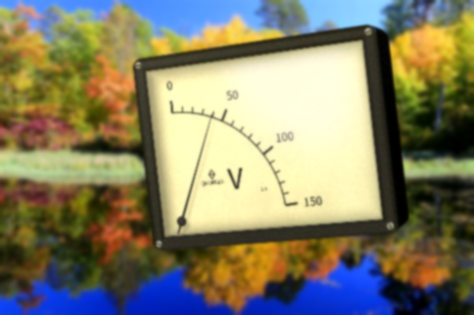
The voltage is 40,V
